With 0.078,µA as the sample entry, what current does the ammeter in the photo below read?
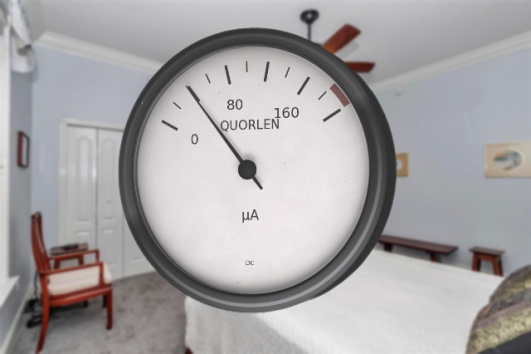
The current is 40,µA
